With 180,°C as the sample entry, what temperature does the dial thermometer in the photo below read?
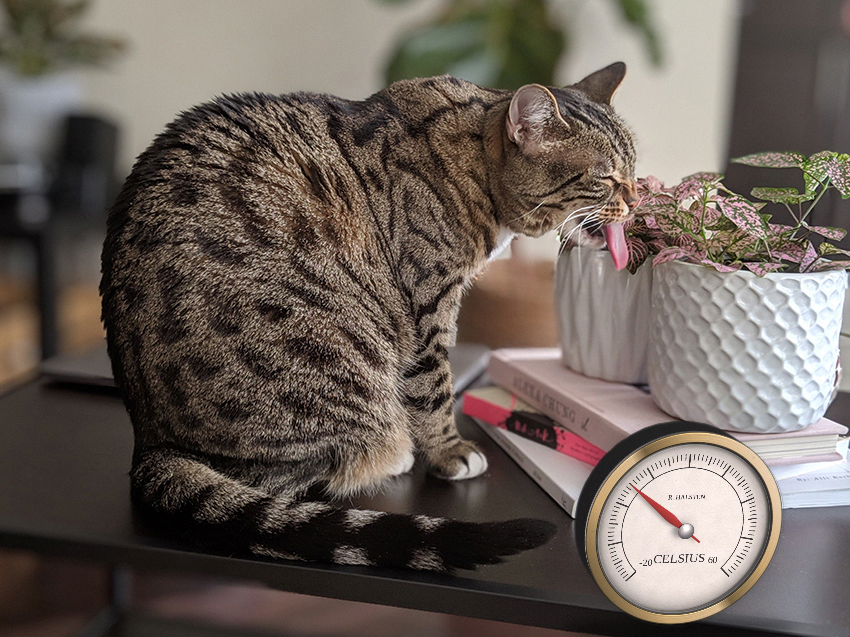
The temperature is 5,°C
